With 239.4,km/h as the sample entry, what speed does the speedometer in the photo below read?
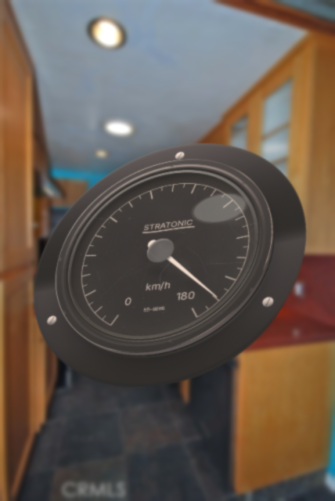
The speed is 170,km/h
